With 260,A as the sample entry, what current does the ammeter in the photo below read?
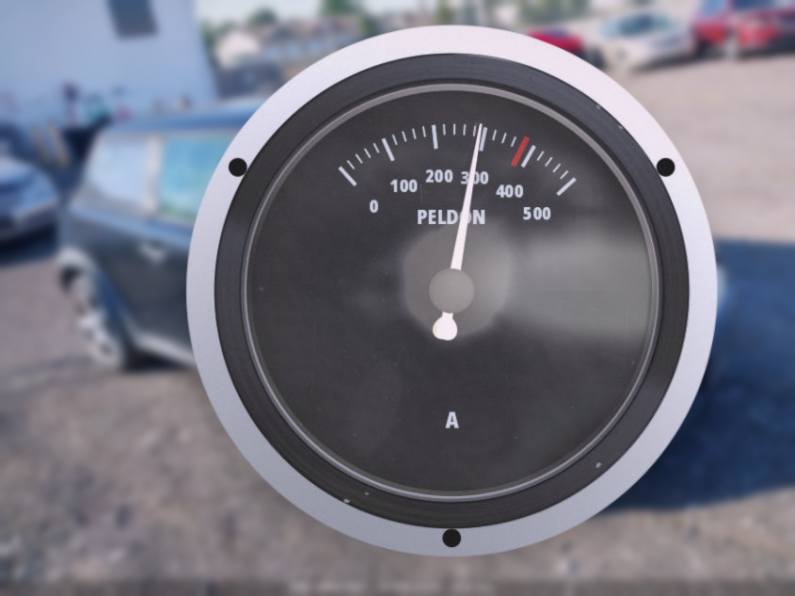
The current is 290,A
